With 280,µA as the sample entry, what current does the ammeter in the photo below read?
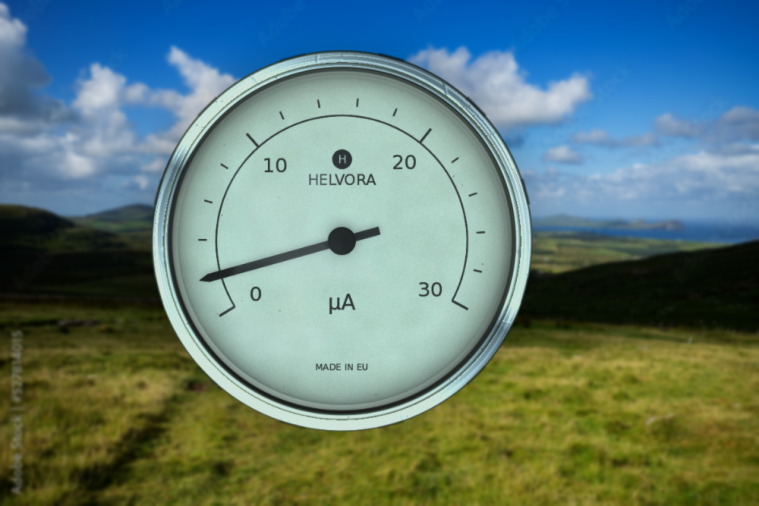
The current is 2,µA
